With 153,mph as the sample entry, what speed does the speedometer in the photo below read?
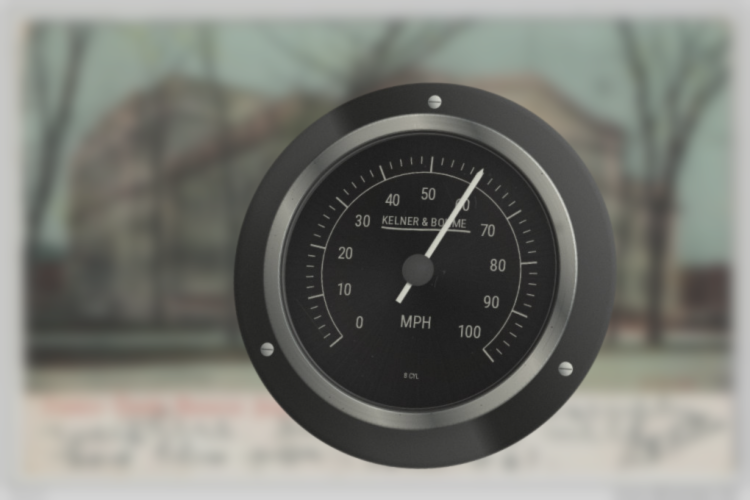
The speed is 60,mph
